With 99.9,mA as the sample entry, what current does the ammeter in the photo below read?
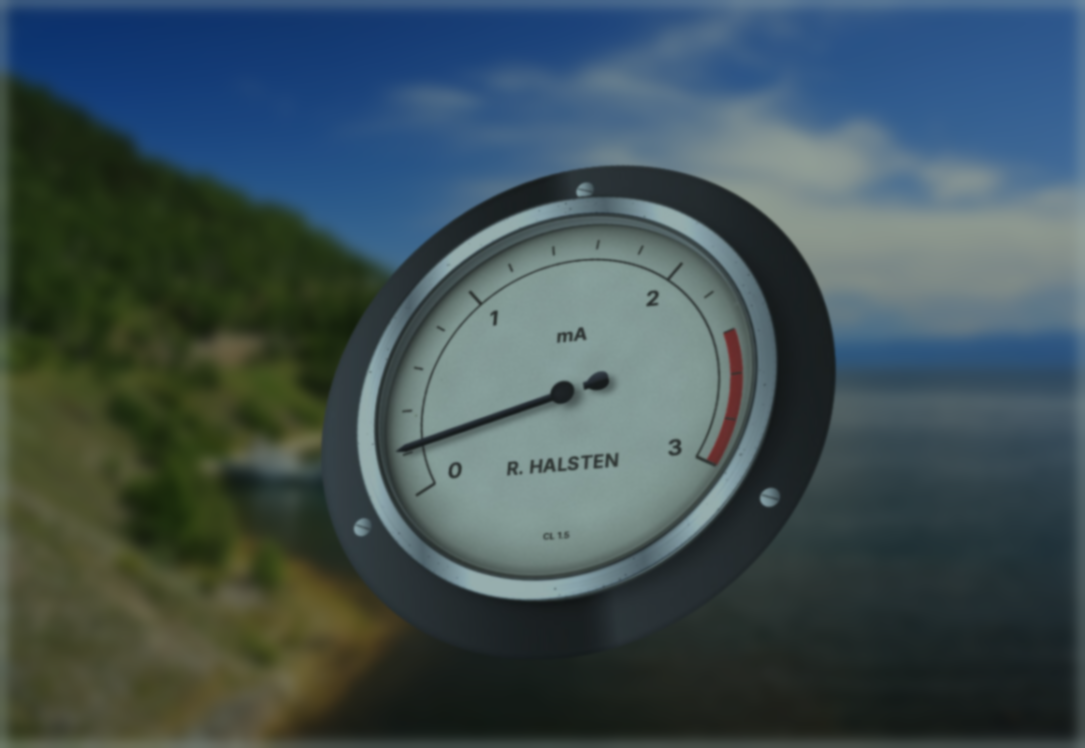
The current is 0.2,mA
